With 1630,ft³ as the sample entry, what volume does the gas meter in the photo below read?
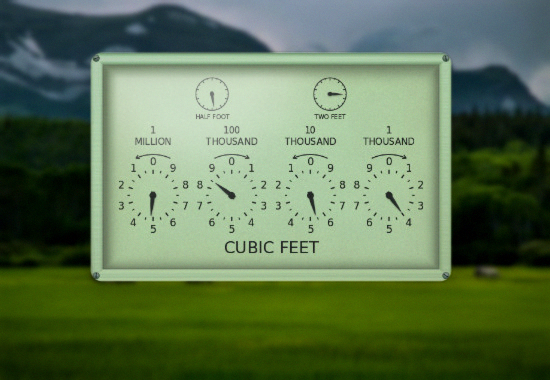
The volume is 485400,ft³
